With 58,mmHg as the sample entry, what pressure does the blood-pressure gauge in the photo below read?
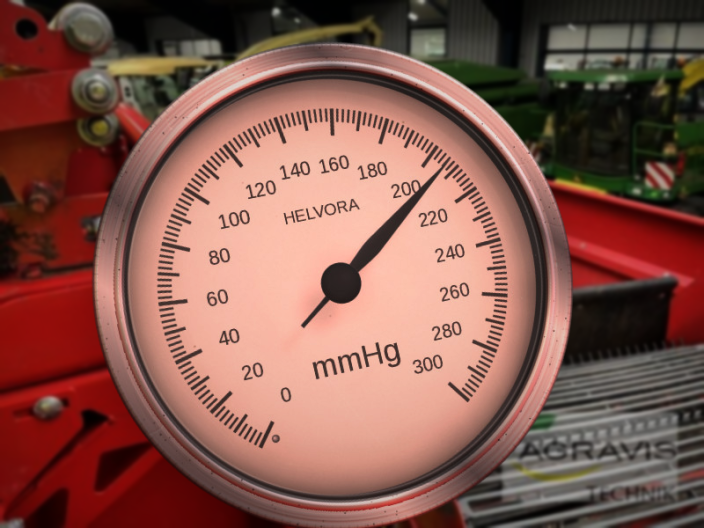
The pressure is 206,mmHg
